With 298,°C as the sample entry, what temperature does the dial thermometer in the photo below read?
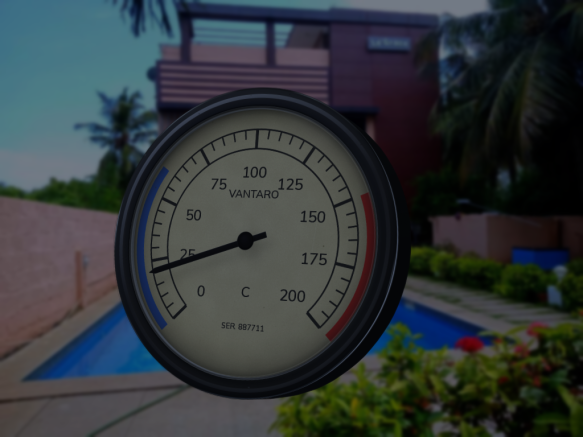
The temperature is 20,°C
